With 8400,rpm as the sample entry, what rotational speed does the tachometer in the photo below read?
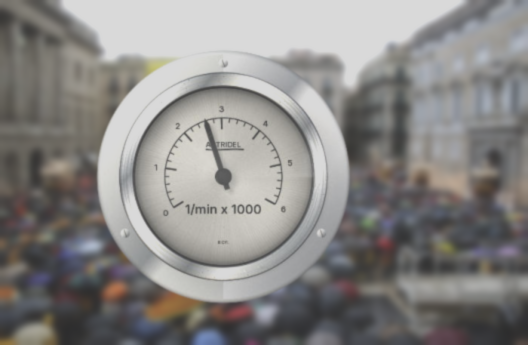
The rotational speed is 2600,rpm
